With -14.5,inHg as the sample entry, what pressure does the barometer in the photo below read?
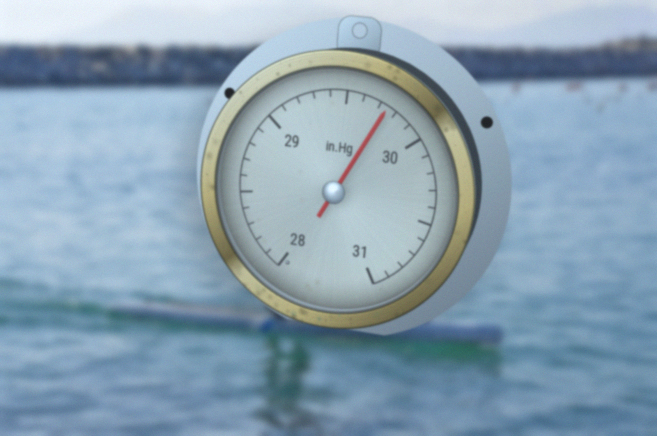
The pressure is 29.75,inHg
